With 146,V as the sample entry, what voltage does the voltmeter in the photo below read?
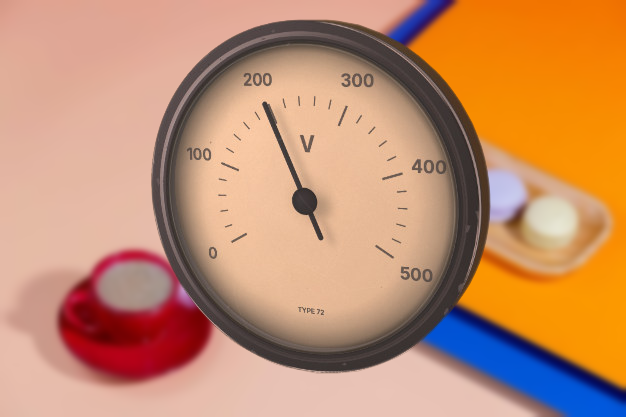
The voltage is 200,V
